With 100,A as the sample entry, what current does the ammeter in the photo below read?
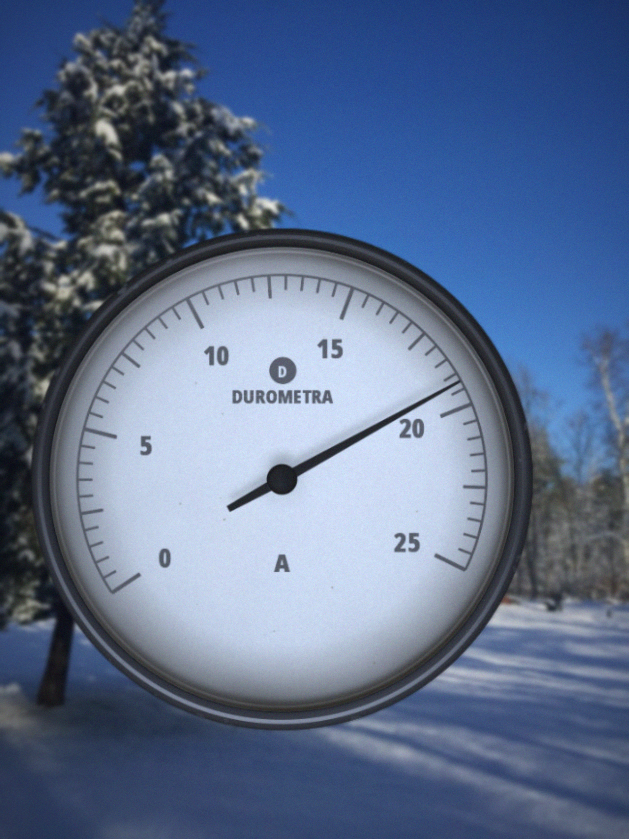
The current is 19.25,A
